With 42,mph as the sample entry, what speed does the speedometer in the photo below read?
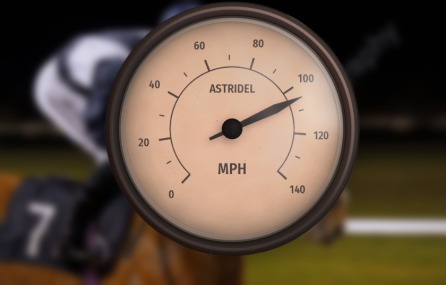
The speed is 105,mph
